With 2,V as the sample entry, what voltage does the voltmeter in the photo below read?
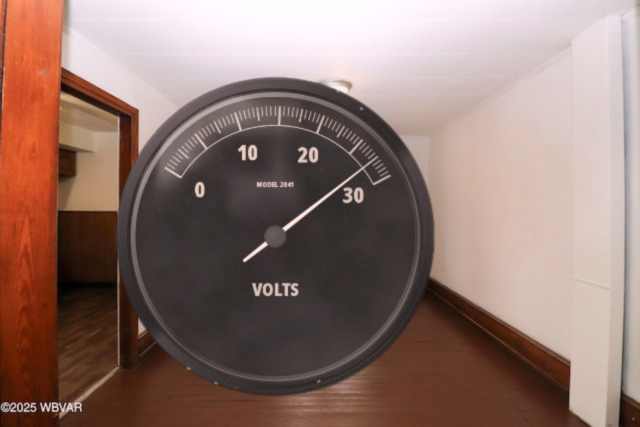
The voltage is 27.5,V
